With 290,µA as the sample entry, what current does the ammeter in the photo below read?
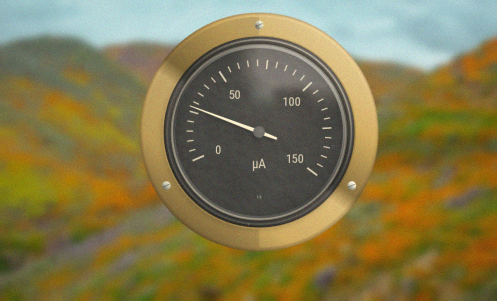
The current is 27.5,µA
